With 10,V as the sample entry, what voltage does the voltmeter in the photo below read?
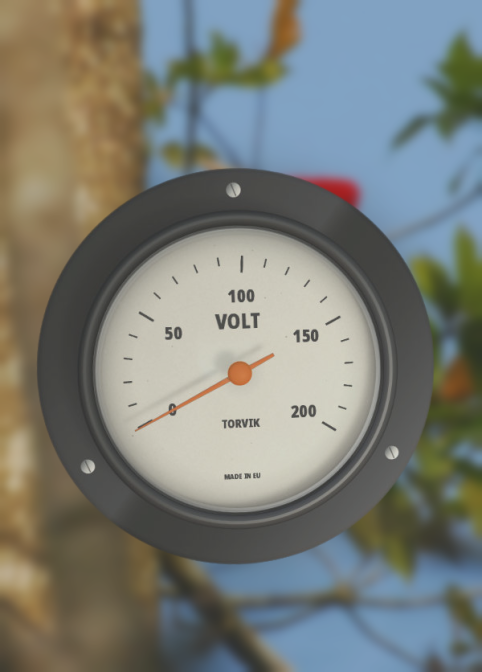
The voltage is 0,V
